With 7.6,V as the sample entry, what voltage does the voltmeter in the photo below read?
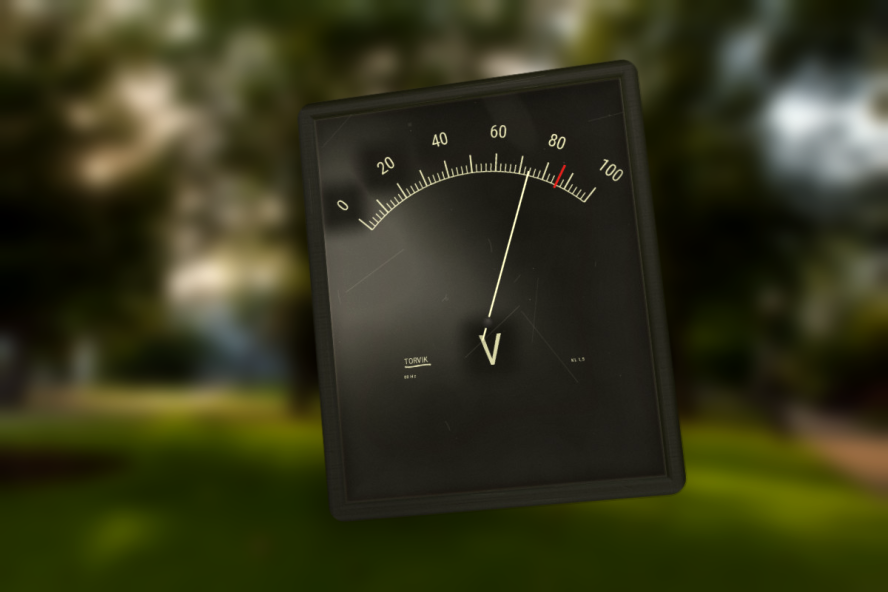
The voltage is 74,V
